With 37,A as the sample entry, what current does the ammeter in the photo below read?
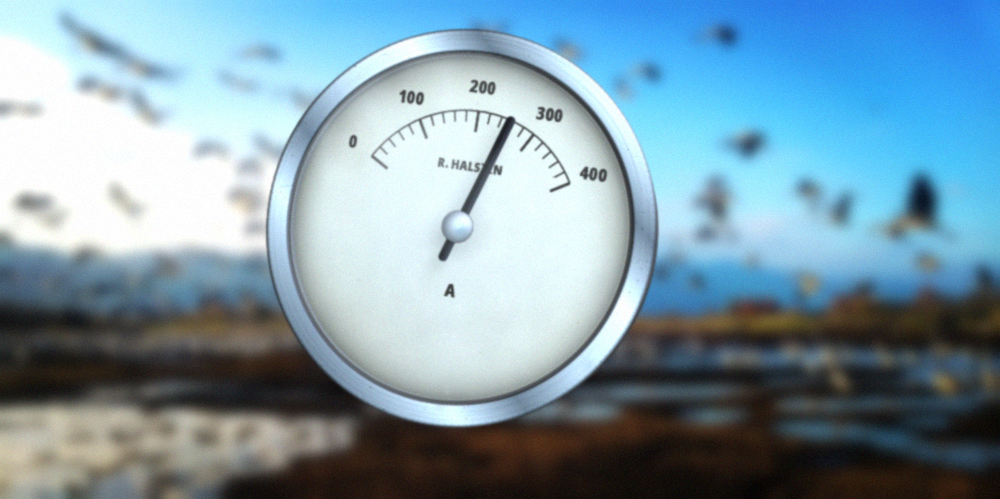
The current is 260,A
